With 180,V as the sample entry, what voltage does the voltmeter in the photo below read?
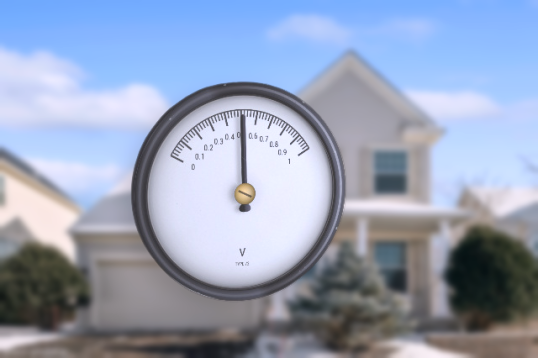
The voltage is 0.5,V
